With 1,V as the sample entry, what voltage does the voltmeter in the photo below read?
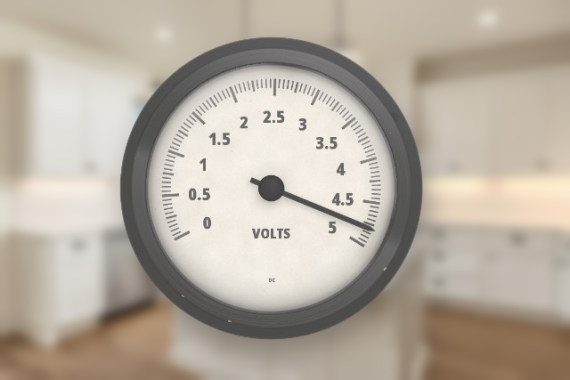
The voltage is 4.8,V
